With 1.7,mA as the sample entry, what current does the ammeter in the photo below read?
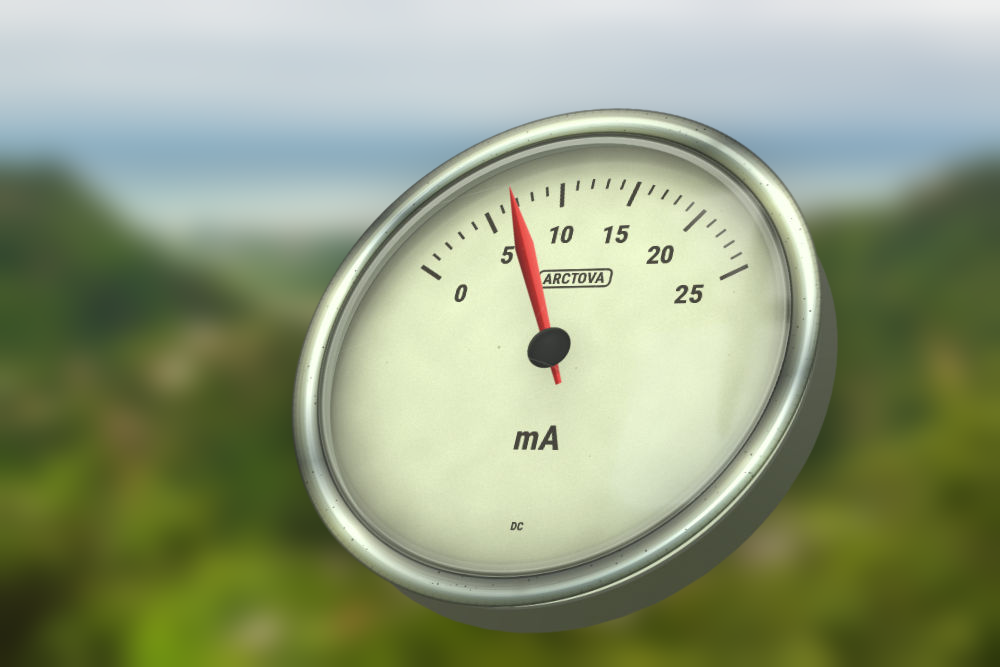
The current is 7,mA
